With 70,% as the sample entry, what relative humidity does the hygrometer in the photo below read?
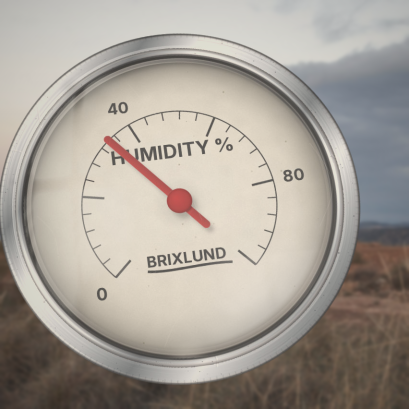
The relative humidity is 34,%
